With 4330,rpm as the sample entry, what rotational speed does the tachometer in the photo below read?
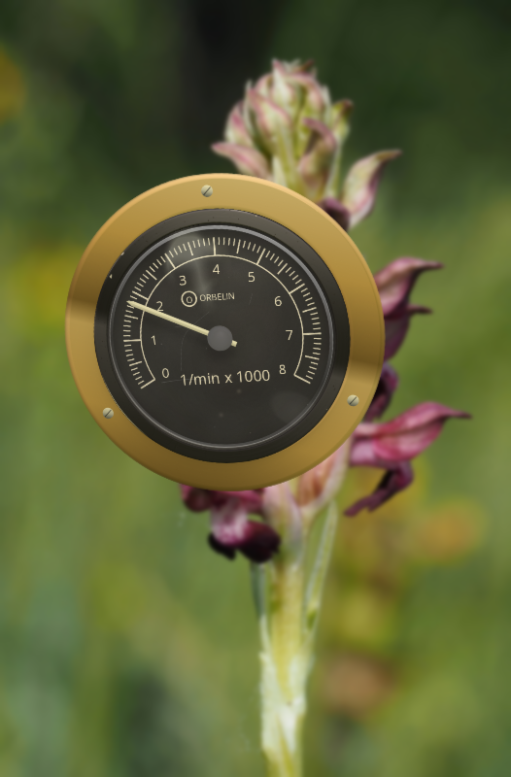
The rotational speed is 1800,rpm
